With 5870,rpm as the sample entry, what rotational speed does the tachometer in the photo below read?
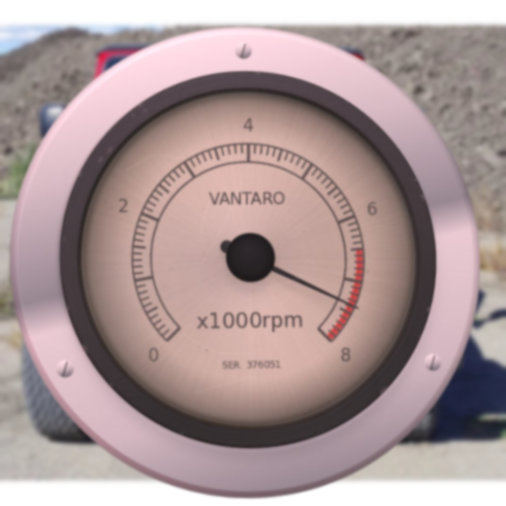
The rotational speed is 7400,rpm
